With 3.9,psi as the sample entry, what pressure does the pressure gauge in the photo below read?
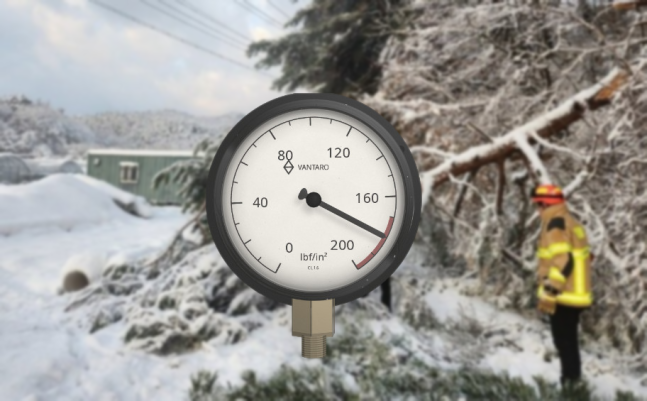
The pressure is 180,psi
